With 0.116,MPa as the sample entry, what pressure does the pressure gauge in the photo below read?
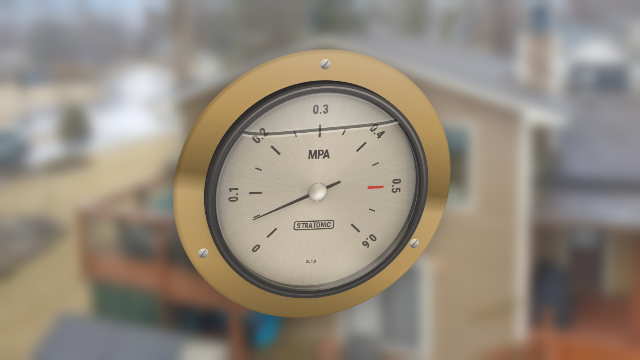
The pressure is 0.05,MPa
